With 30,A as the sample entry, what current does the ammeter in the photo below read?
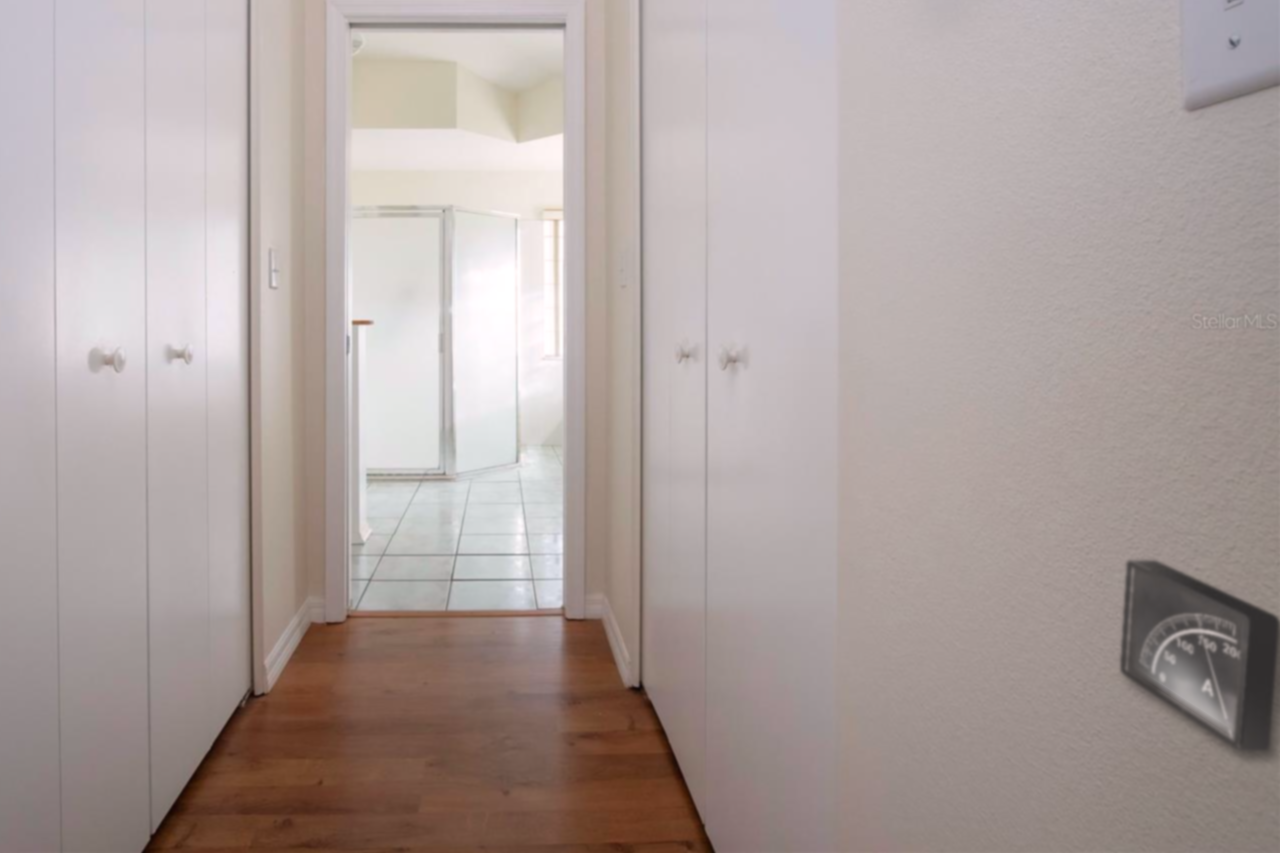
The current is 150,A
